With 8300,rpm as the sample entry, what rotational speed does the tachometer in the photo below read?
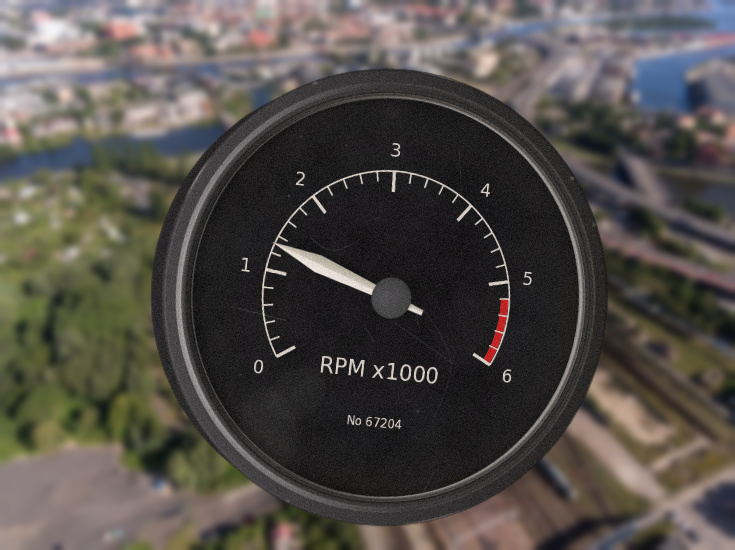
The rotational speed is 1300,rpm
